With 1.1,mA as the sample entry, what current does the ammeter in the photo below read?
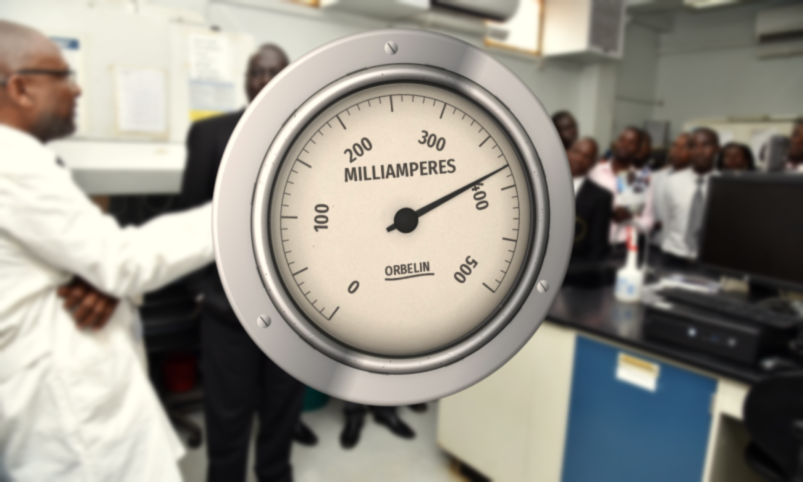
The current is 380,mA
